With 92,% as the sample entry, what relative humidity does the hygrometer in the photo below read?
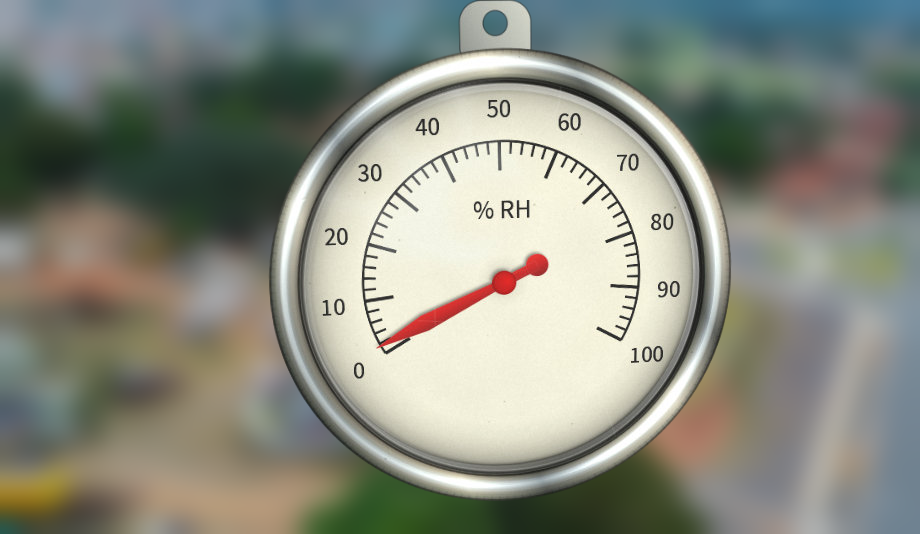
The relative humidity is 2,%
